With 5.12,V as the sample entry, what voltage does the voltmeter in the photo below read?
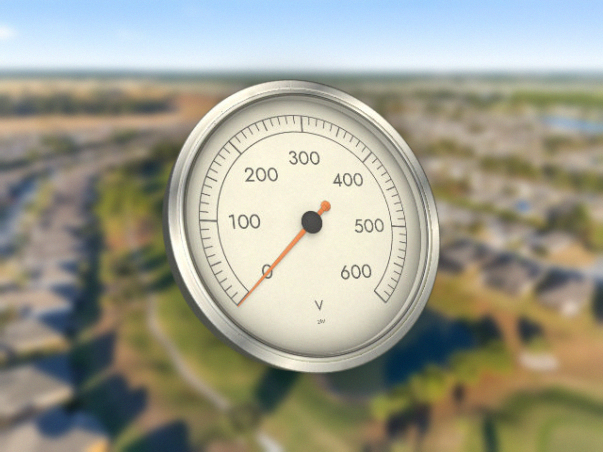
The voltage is 0,V
